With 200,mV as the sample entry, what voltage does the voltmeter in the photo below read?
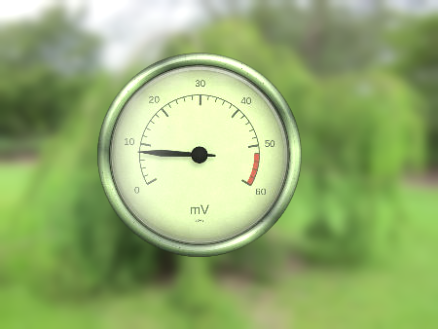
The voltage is 8,mV
